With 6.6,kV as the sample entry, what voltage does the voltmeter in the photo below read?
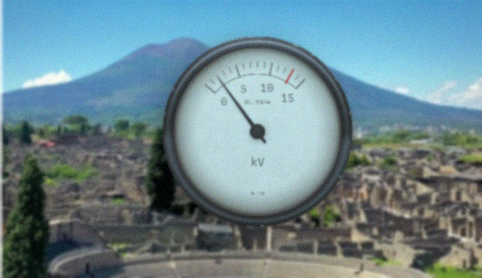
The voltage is 2,kV
